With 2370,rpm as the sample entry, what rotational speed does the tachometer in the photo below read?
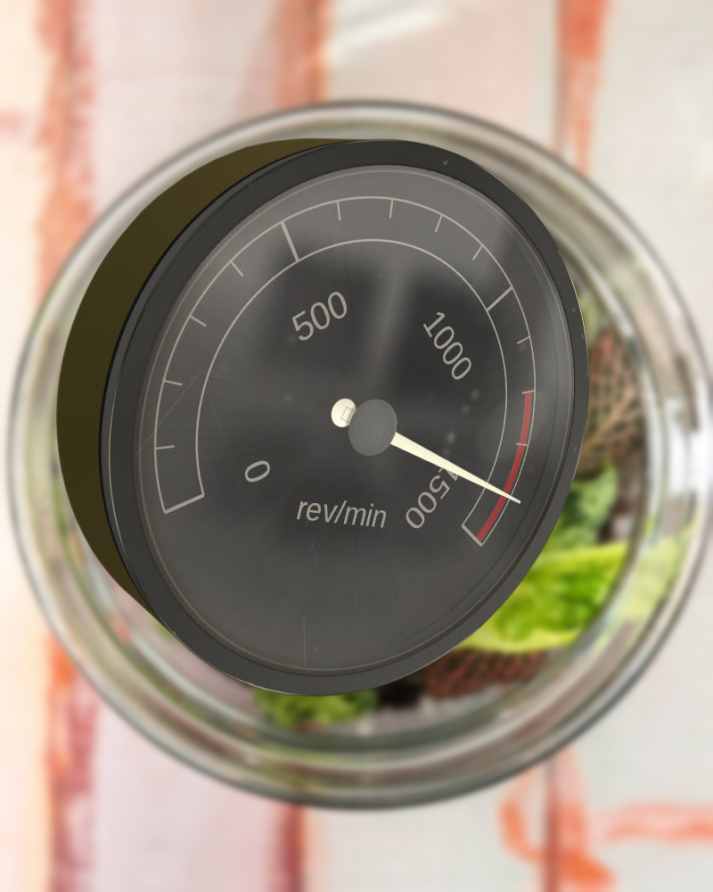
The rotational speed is 1400,rpm
